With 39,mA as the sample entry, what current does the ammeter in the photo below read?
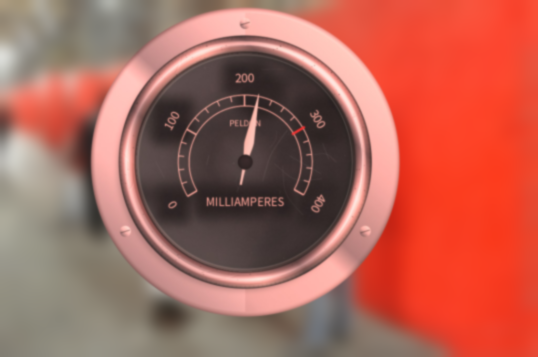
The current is 220,mA
